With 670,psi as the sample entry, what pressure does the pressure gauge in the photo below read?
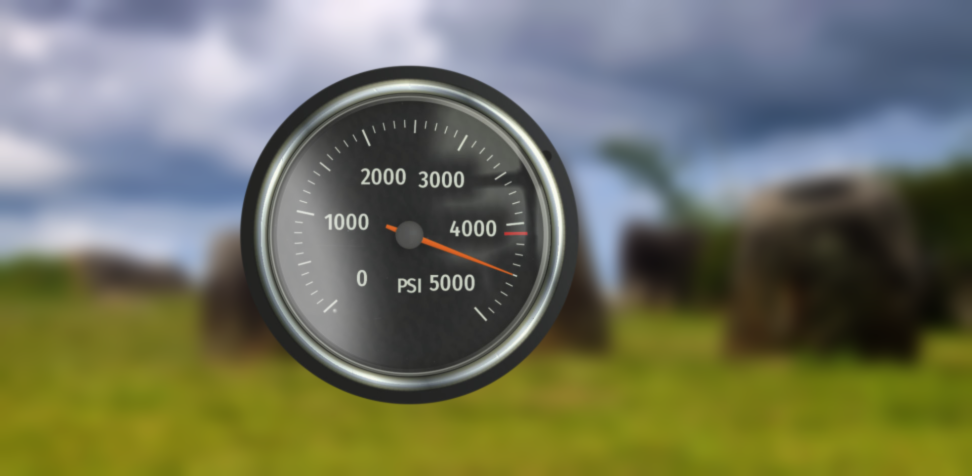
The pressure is 4500,psi
